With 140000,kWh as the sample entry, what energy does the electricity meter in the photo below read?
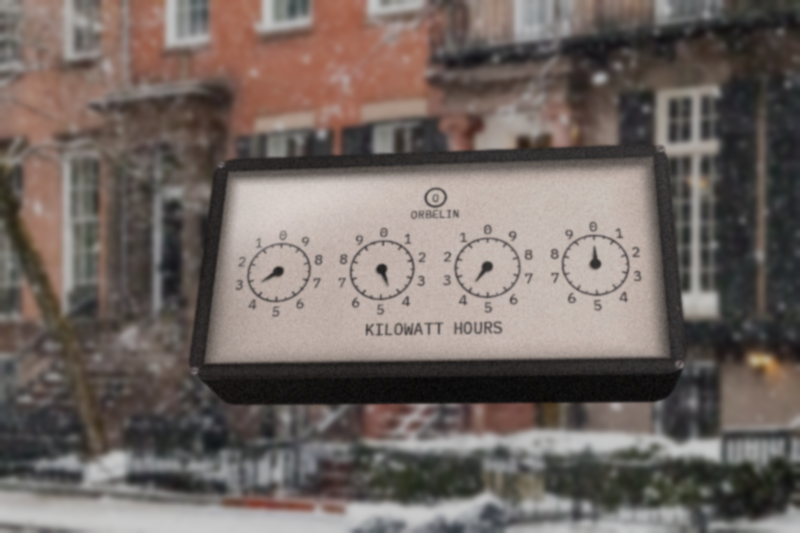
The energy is 3440,kWh
